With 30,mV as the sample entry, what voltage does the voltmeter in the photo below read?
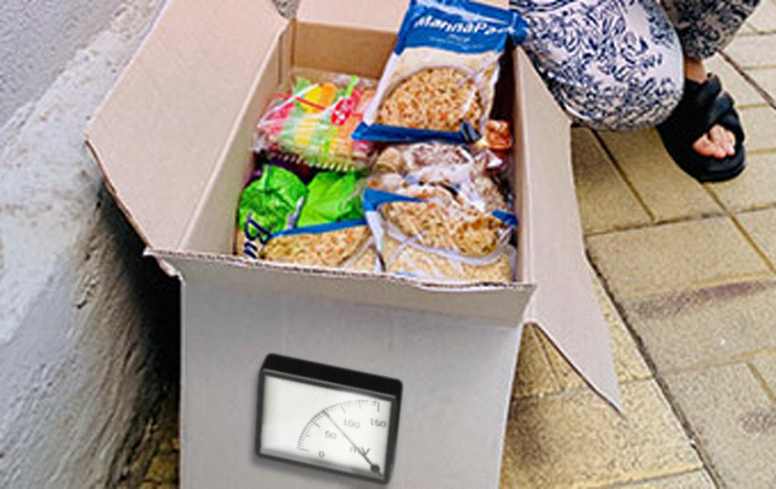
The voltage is 75,mV
